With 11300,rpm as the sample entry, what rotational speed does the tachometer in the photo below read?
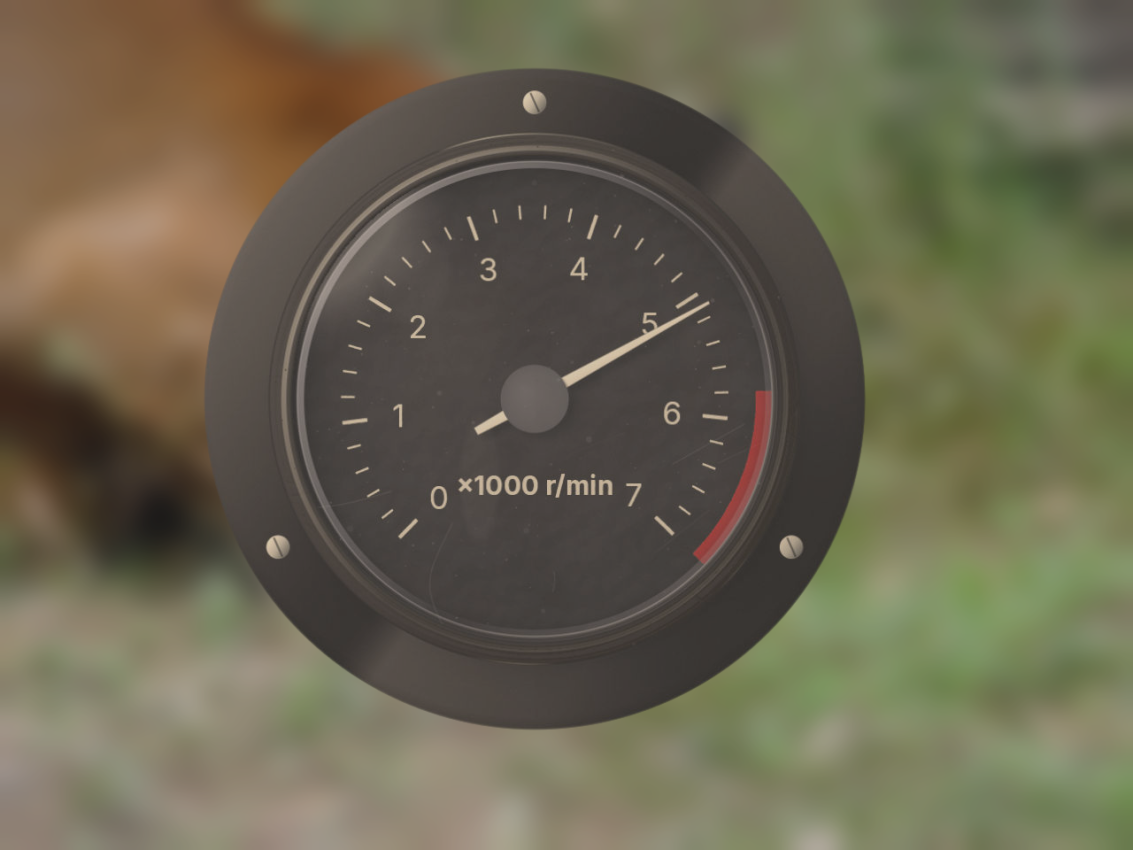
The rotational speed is 5100,rpm
